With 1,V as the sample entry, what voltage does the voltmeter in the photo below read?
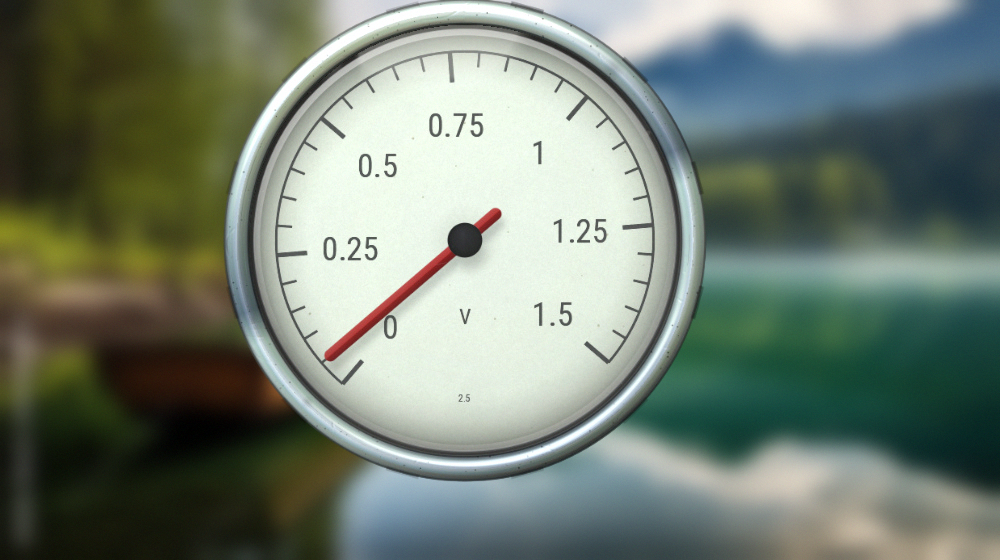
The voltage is 0.05,V
